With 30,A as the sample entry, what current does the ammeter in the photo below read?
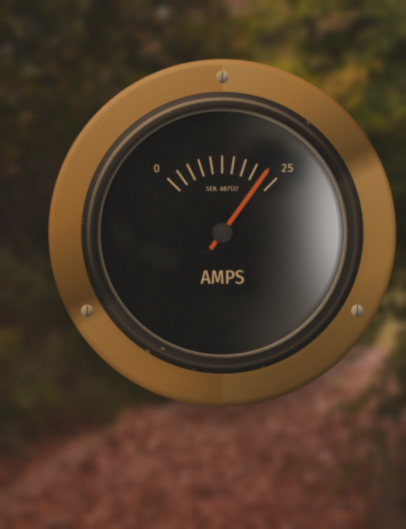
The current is 22.5,A
